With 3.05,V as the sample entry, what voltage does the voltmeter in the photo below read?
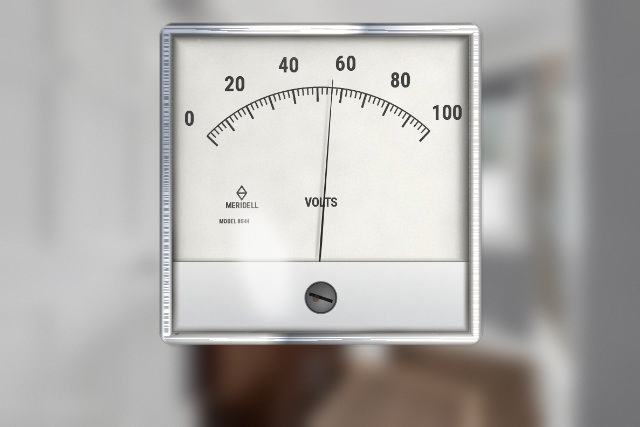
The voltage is 56,V
